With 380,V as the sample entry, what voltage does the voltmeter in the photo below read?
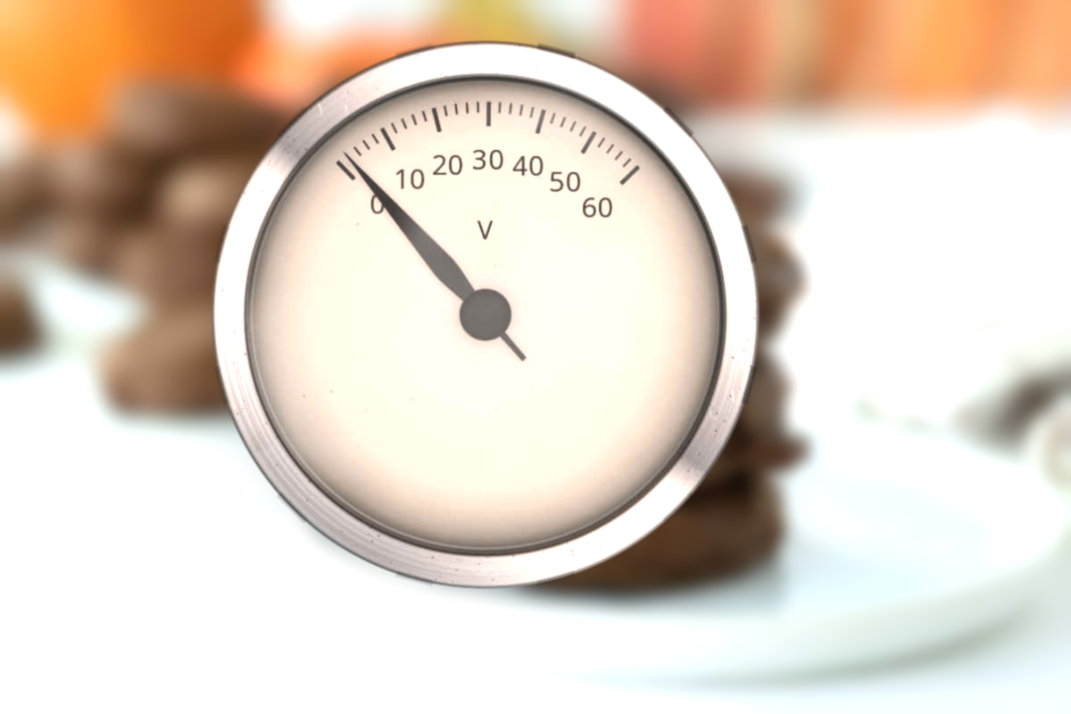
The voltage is 2,V
